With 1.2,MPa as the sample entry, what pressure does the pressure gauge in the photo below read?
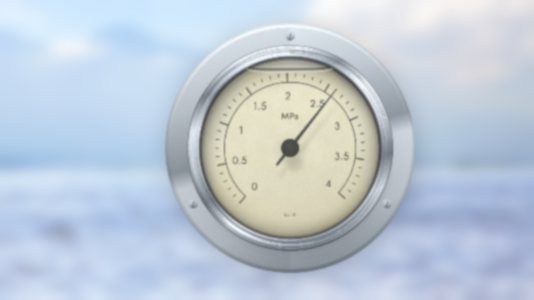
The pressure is 2.6,MPa
